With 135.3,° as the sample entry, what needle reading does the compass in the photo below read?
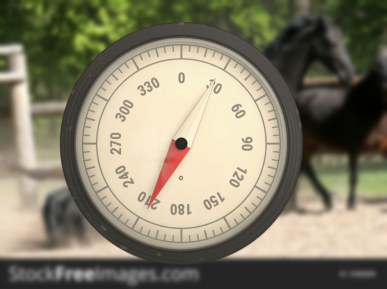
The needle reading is 207.5,°
